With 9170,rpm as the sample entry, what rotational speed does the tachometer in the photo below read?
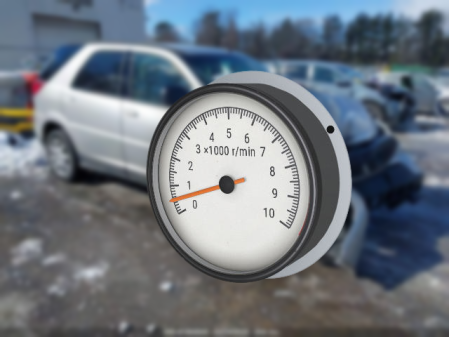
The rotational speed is 500,rpm
